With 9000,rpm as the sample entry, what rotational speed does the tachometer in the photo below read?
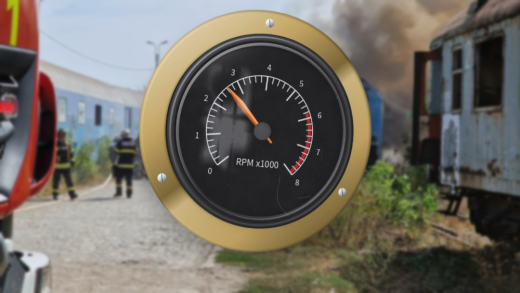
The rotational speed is 2600,rpm
